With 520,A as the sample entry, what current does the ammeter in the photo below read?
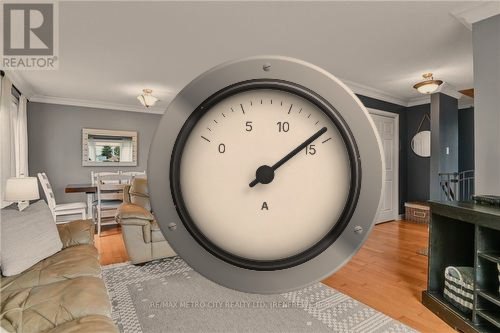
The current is 14,A
